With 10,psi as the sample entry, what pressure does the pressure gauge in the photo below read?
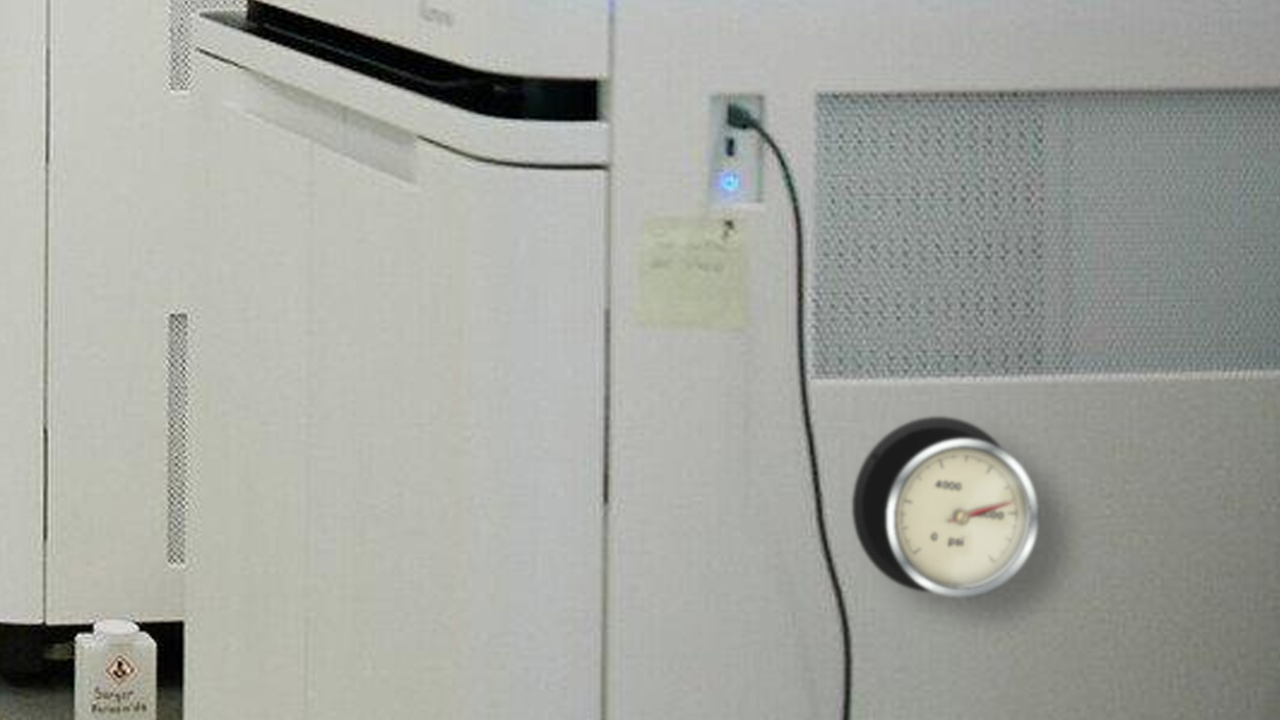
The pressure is 7500,psi
